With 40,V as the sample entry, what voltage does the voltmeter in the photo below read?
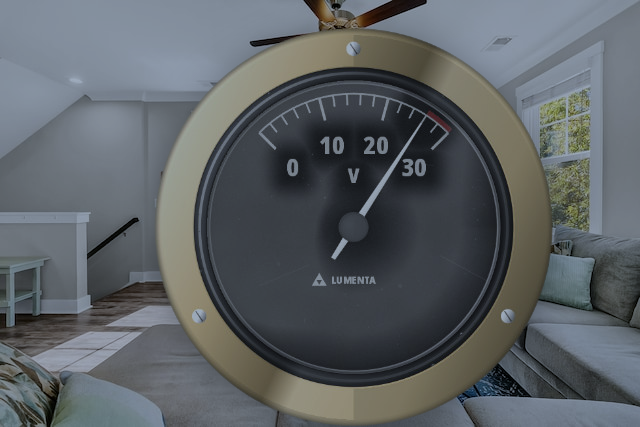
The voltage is 26,V
